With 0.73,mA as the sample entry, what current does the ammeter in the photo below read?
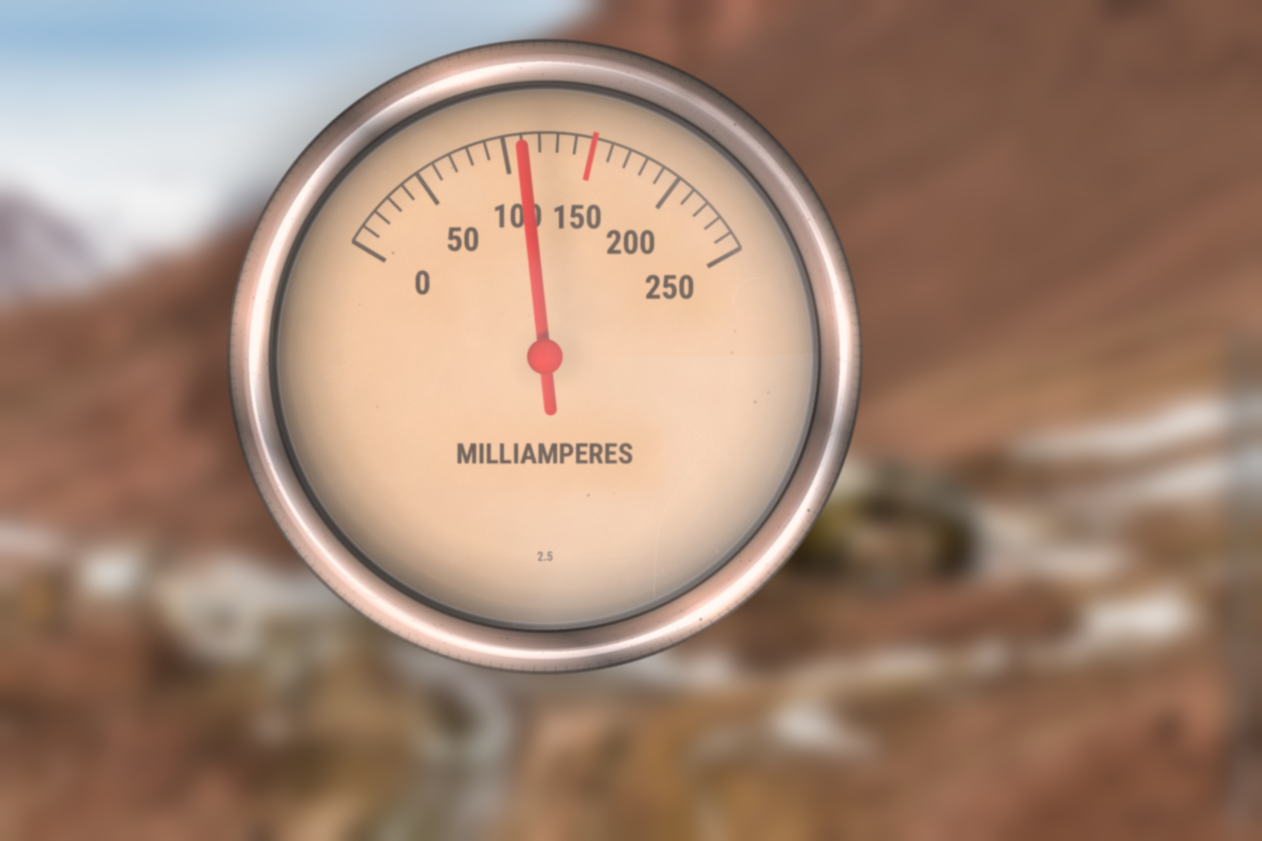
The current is 110,mA
